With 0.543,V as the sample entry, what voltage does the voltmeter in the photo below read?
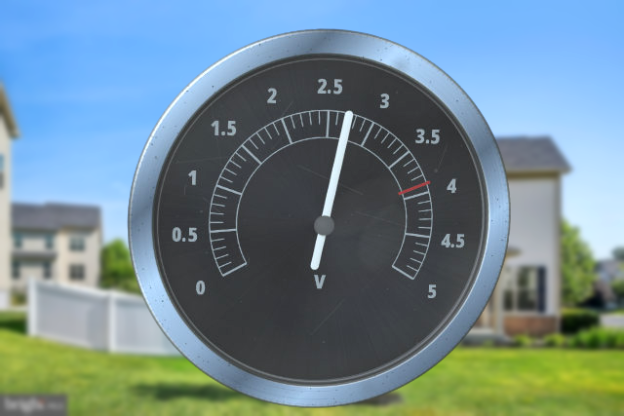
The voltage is 2.7,V
